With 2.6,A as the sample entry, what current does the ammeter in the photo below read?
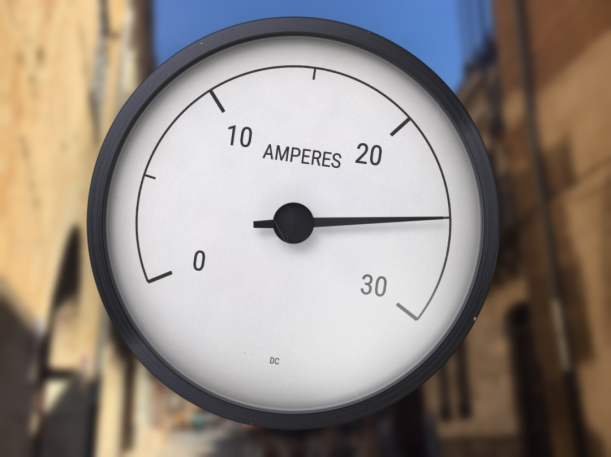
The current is 25,A
